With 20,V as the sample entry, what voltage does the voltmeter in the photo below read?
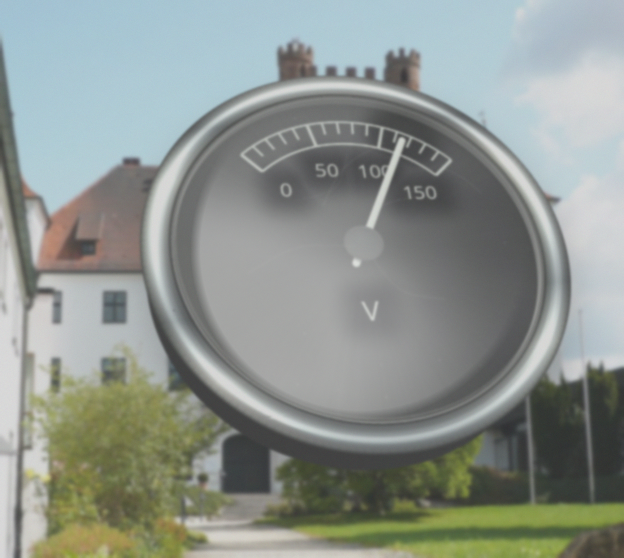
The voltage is 115,V
